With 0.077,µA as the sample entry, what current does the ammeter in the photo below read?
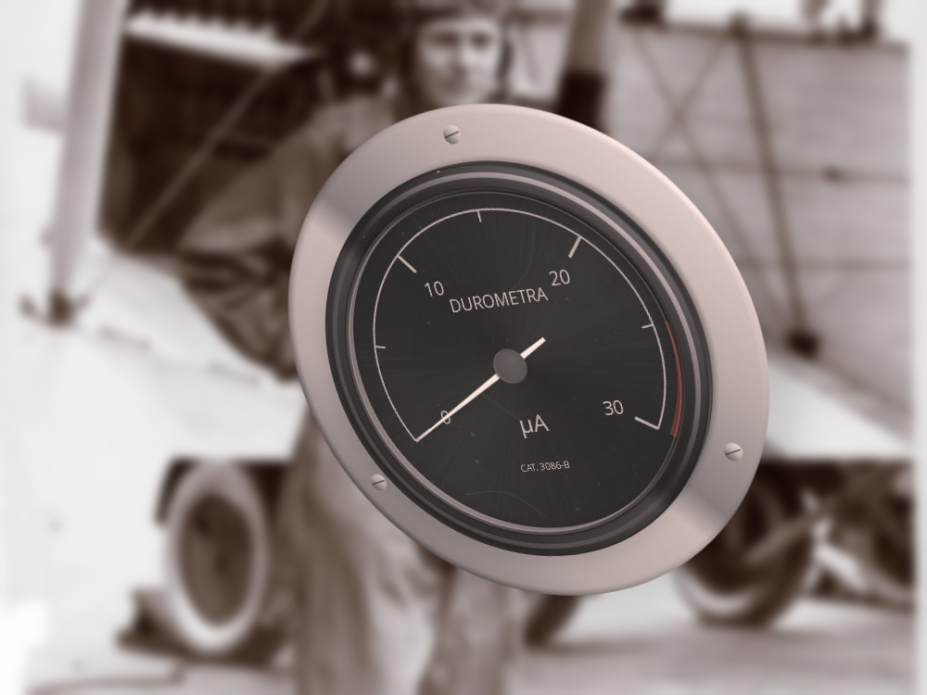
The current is 0,µA
